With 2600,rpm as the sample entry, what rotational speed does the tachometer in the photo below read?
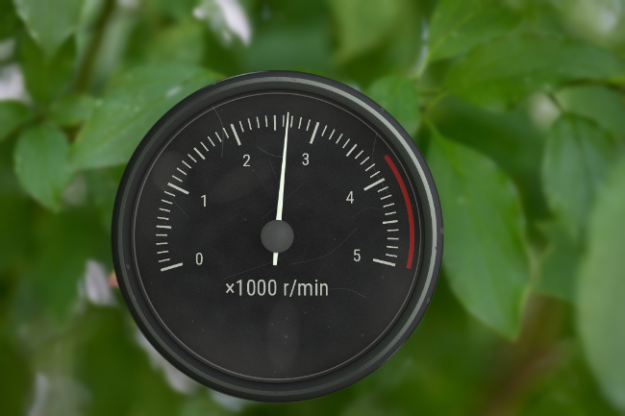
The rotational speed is 2650,rpm
